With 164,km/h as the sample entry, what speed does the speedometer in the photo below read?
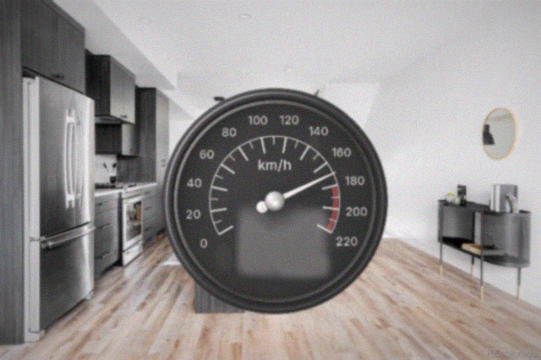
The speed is 170,km/h
